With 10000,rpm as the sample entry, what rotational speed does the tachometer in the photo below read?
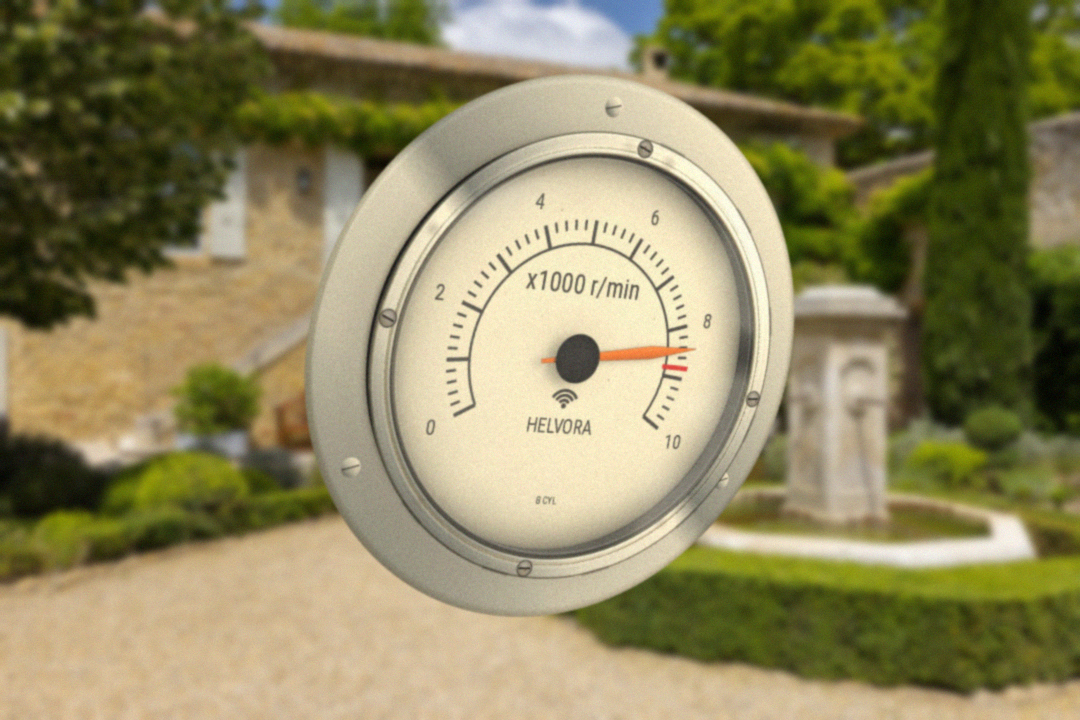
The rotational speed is 8400,rpm
